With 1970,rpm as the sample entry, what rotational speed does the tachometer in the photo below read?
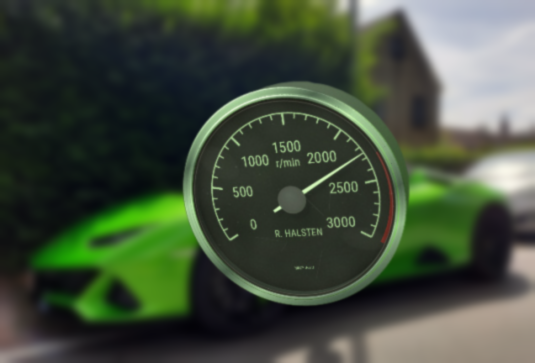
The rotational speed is 2250,rpm
